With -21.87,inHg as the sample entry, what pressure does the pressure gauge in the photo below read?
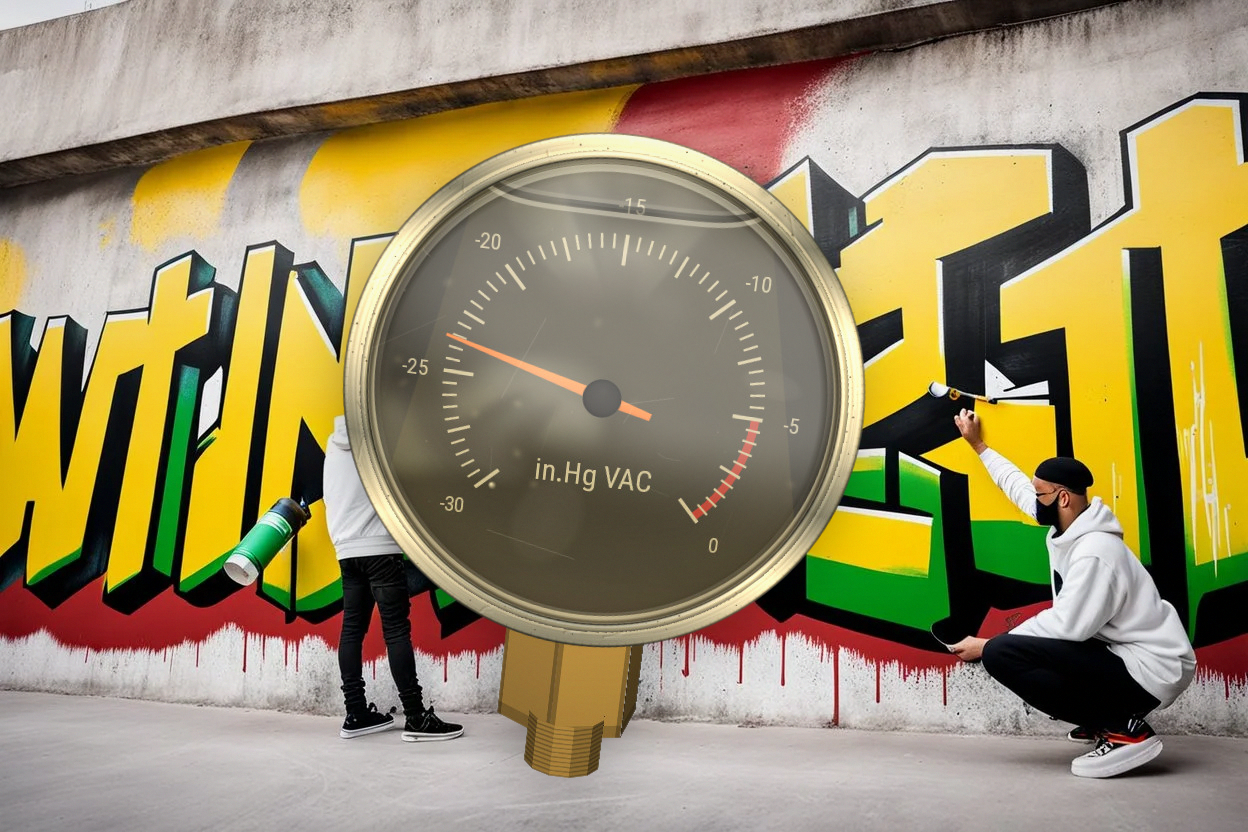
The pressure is -23.5,inHg
